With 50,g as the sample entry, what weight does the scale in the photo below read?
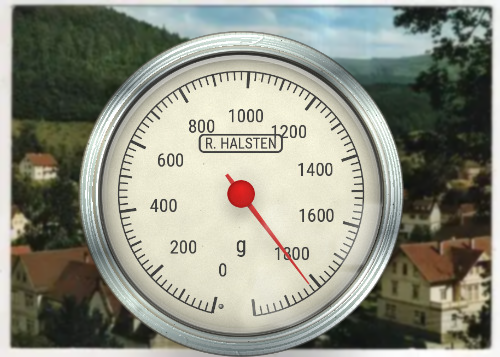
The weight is 1820,g
